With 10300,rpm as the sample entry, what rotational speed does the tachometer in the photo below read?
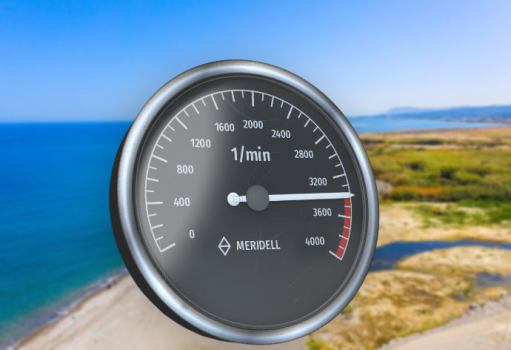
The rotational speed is 3400,rpm
